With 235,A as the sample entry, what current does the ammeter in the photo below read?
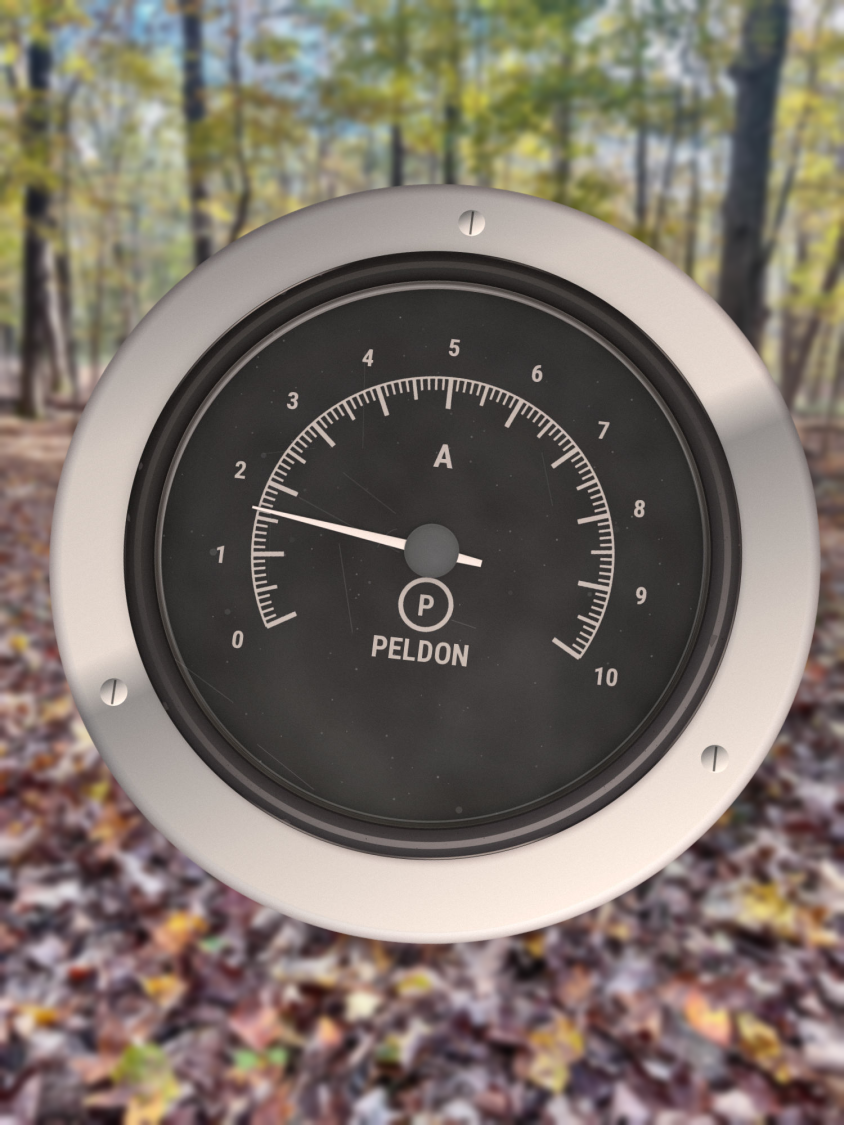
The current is 1.6,A
